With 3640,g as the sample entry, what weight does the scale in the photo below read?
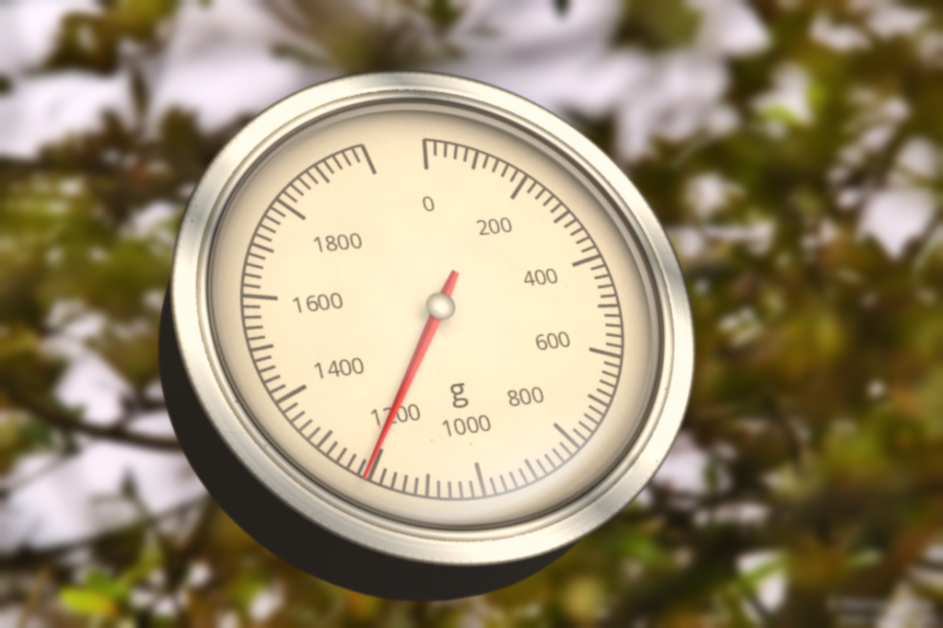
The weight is 1210,g
